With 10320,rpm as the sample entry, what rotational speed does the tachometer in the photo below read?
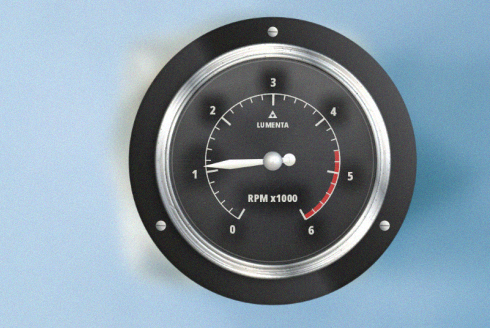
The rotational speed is 1100,rpm
